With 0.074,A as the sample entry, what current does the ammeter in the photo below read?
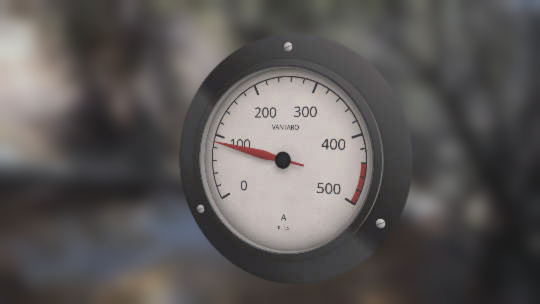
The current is 90,A
